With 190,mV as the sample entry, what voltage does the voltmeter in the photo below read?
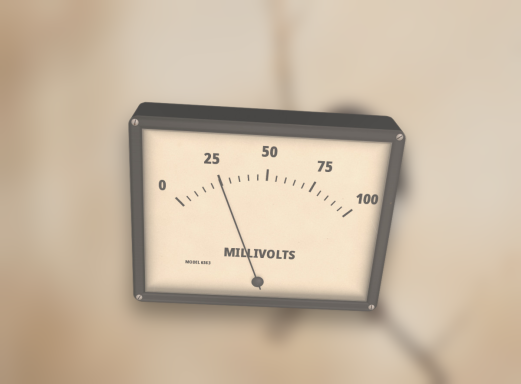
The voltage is 25,mV
